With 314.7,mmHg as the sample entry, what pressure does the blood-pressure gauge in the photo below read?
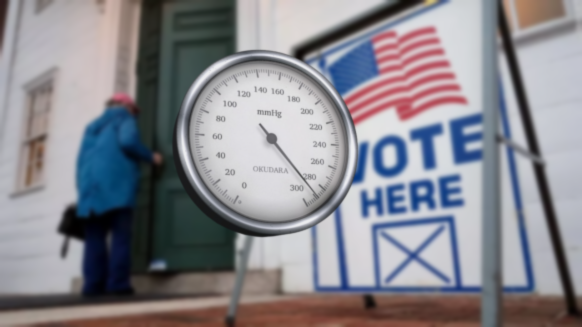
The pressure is 290,mmHg
